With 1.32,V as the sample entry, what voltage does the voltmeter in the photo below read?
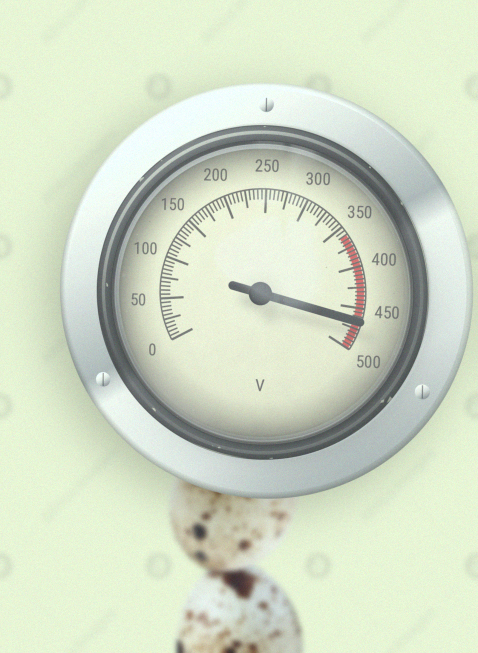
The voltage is 465,V
